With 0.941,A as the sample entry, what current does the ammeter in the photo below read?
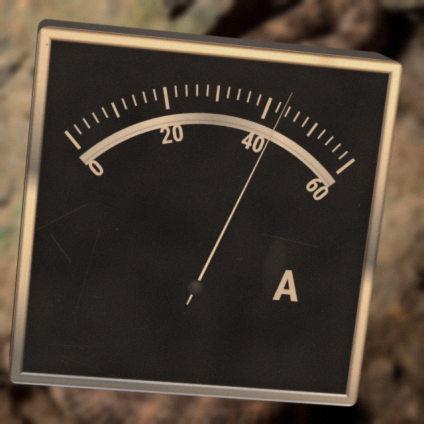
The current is 43,A
